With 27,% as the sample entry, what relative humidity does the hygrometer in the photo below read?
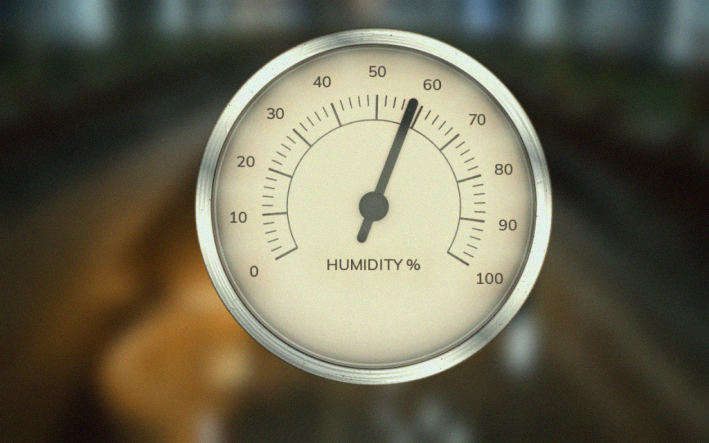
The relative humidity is 58,%
